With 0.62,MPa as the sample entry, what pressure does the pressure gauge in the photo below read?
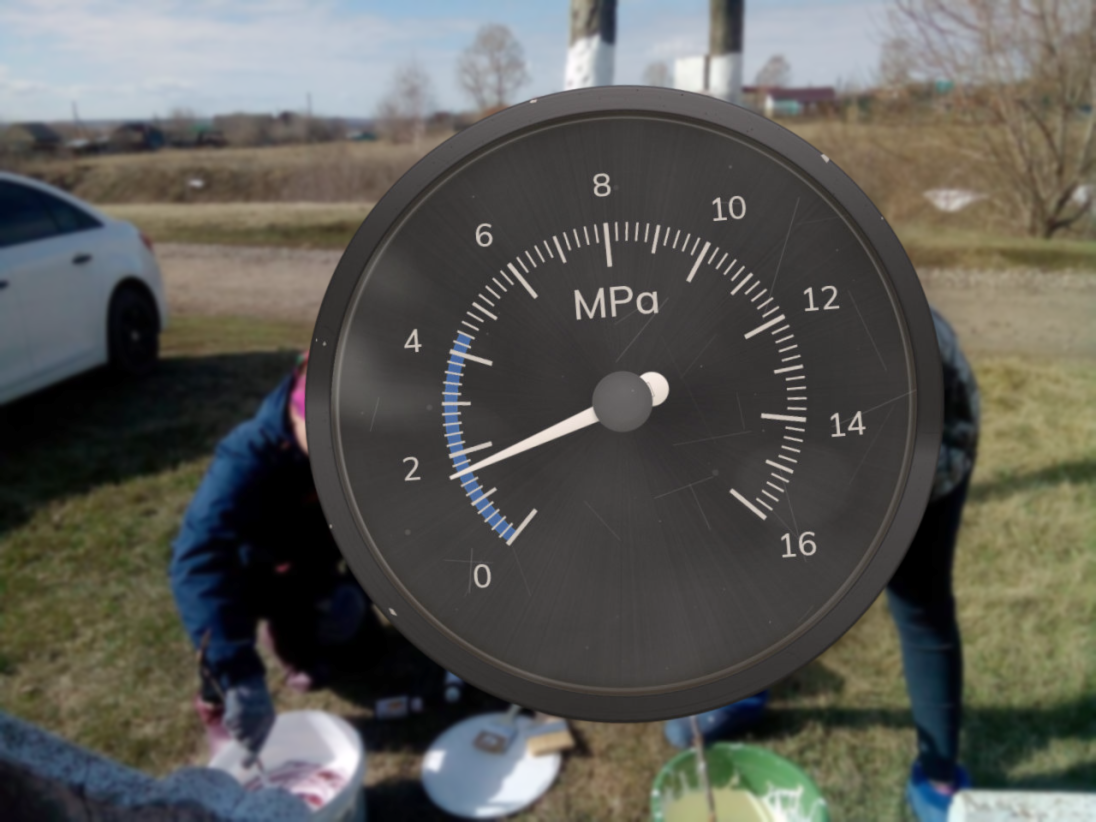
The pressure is 1.6,MPa
